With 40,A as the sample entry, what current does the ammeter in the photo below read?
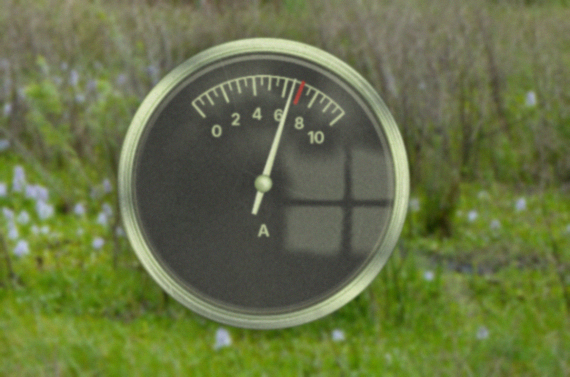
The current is 6.5,A
